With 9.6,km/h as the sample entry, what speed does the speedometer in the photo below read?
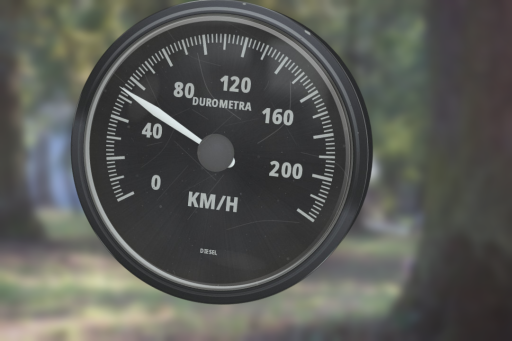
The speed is 54,km/h
